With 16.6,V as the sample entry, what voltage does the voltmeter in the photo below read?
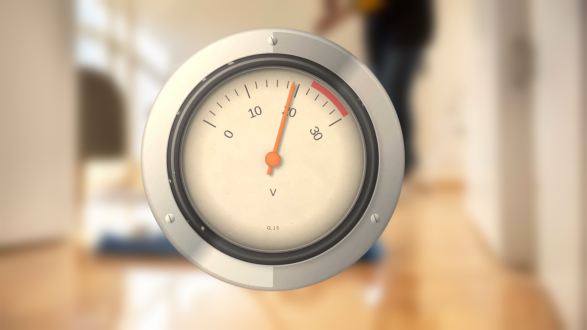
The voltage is 19,V
